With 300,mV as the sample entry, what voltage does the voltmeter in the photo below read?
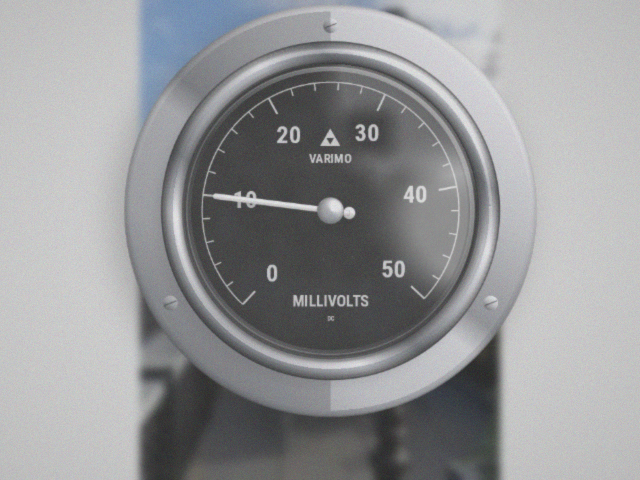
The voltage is 10,mV
